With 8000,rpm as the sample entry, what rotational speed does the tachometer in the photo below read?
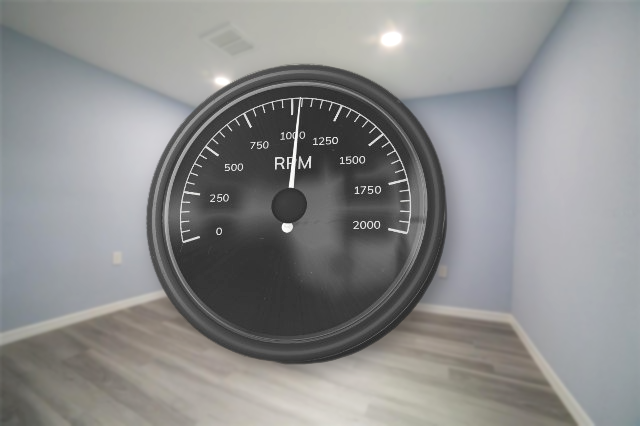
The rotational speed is 1050,rpm
